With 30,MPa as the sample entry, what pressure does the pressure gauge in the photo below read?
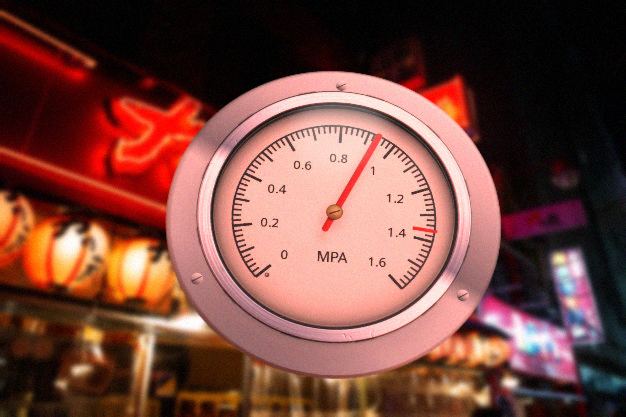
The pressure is 0.94,MPa
